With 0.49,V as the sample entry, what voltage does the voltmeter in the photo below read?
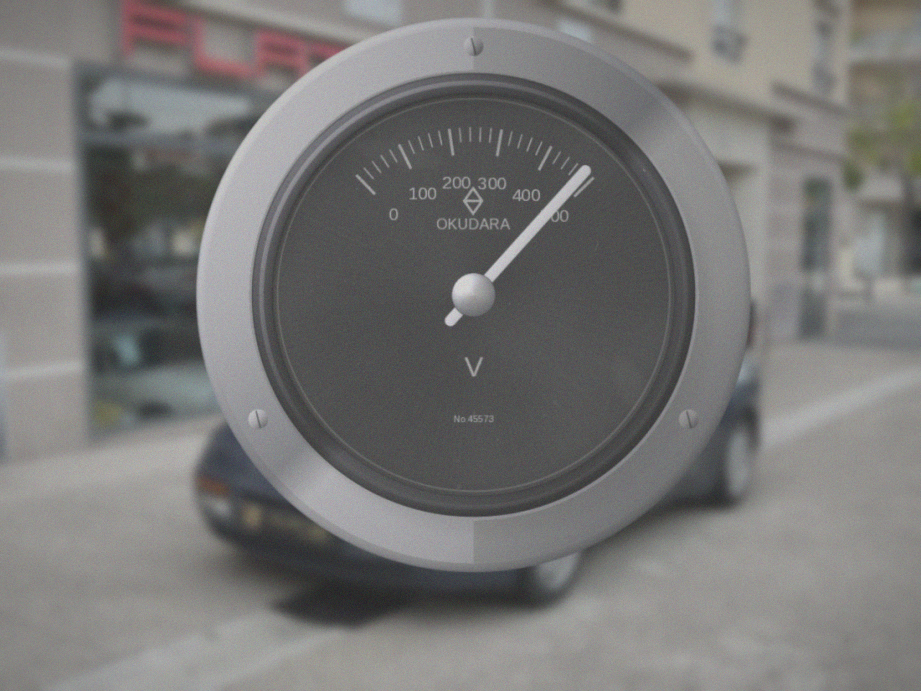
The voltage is 480,V
